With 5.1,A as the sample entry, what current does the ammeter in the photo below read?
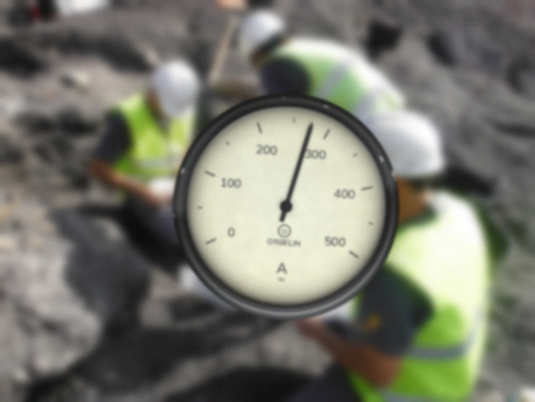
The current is 275,A
